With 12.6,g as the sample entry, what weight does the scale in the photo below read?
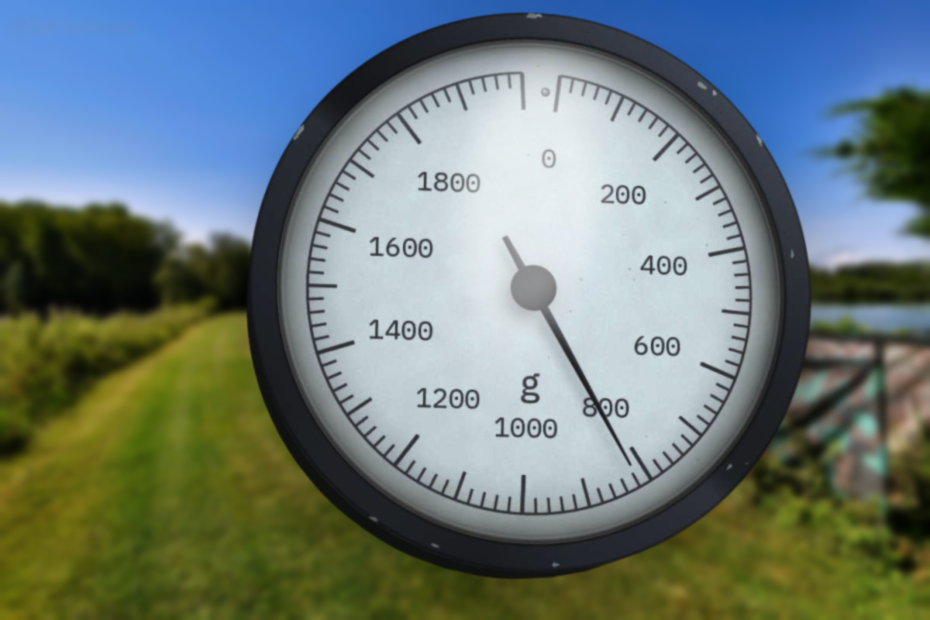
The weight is 820,g
